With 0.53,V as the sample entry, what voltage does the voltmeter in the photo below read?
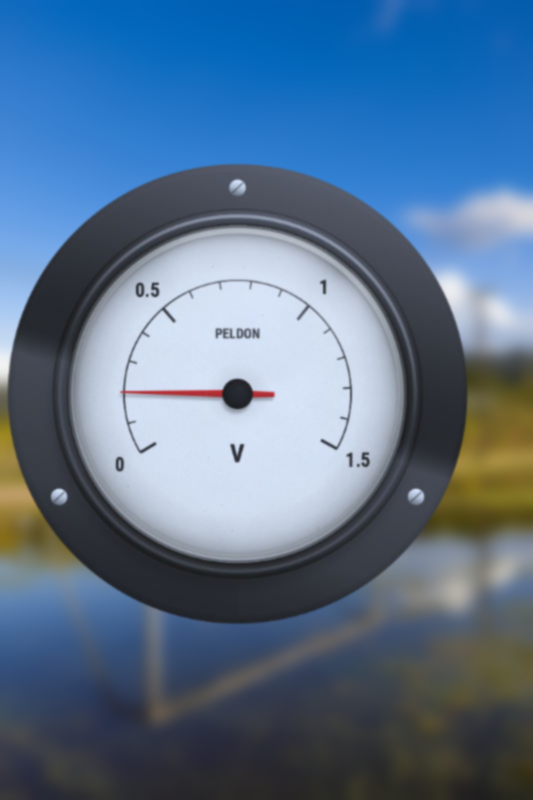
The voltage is 0.2,V
